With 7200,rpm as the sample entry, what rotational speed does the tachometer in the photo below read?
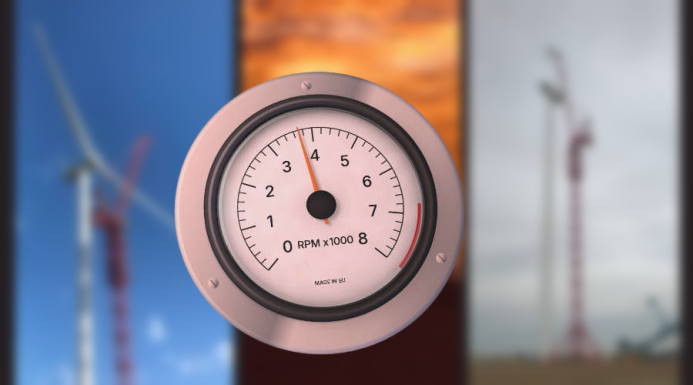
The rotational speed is 3700,rpm
